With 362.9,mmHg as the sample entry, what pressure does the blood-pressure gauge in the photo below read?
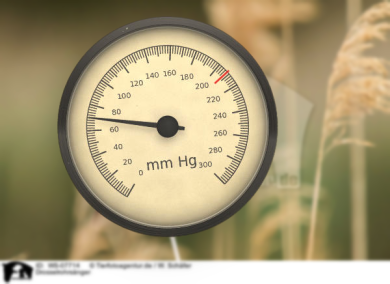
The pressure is 70,mmHg
